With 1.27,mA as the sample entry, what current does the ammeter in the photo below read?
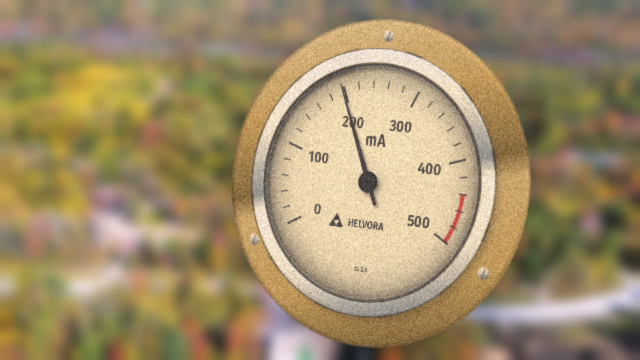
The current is 200,mA
